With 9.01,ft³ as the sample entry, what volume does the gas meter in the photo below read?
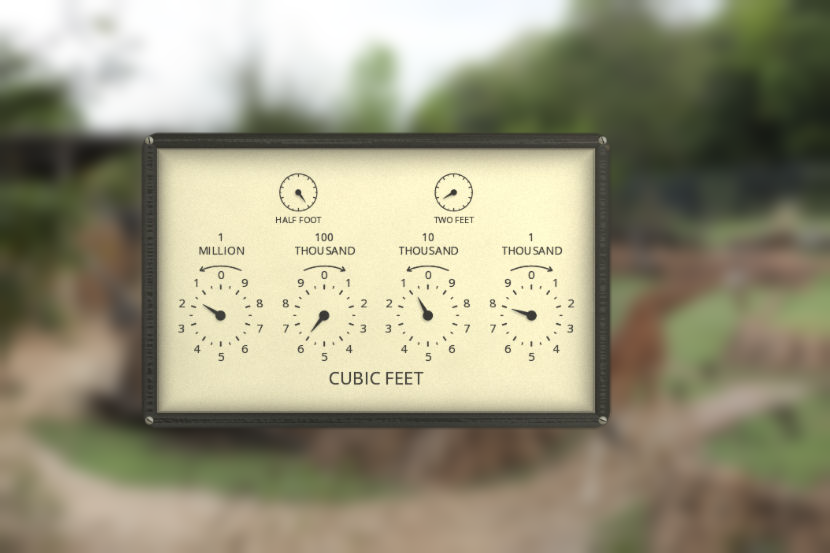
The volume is 160800,ft³
